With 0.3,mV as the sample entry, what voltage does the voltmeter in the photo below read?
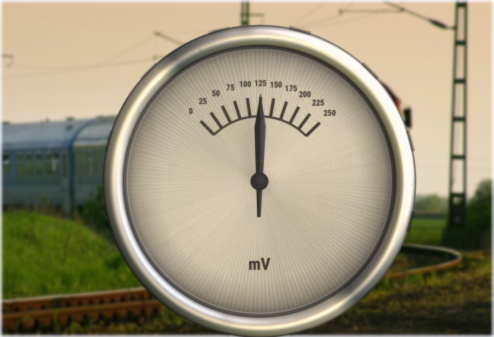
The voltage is 125,mV
